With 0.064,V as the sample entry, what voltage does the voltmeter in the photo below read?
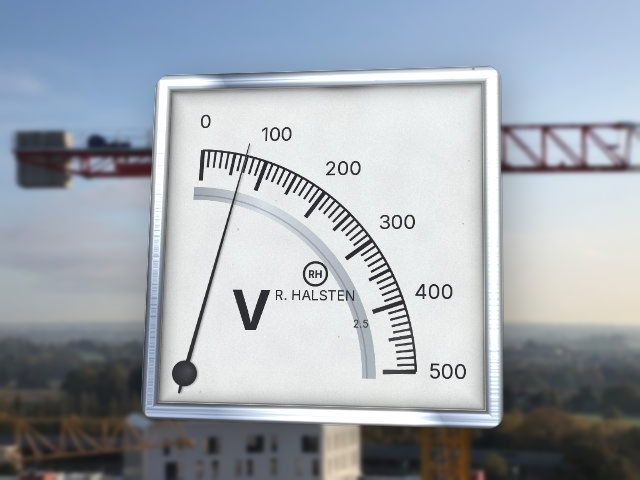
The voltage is 70,V
